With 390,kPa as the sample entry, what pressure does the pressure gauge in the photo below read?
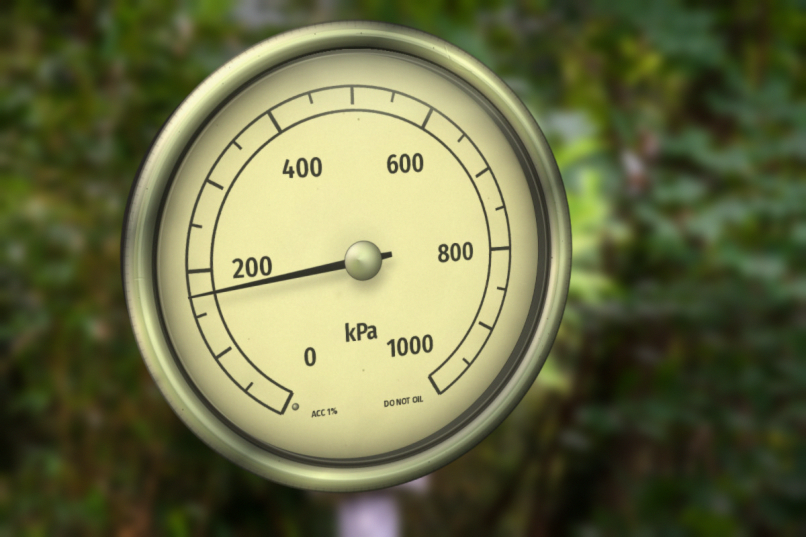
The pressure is 175,kPa
